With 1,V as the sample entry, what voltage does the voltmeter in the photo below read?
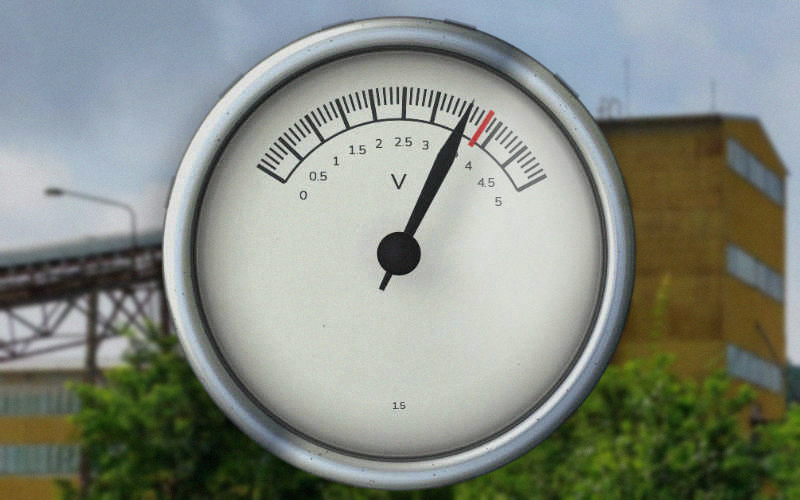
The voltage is 3.5,V
